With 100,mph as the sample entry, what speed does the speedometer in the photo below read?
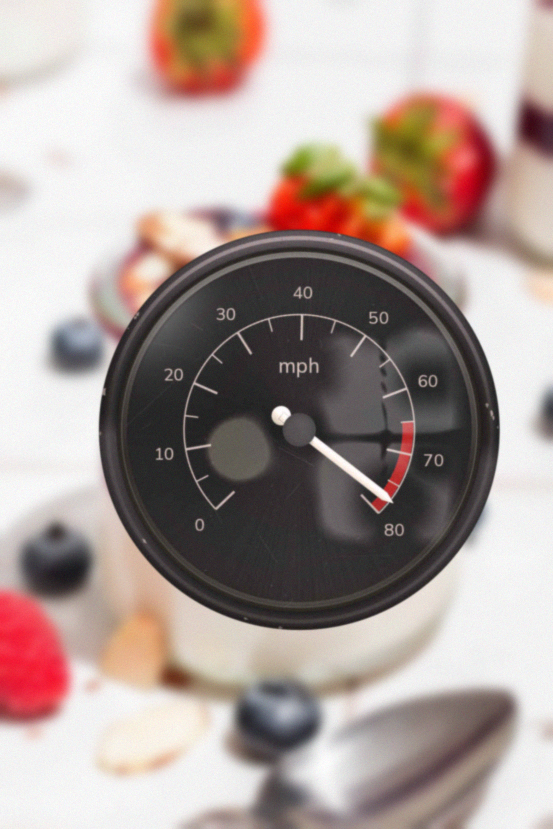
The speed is 77.5,mph
